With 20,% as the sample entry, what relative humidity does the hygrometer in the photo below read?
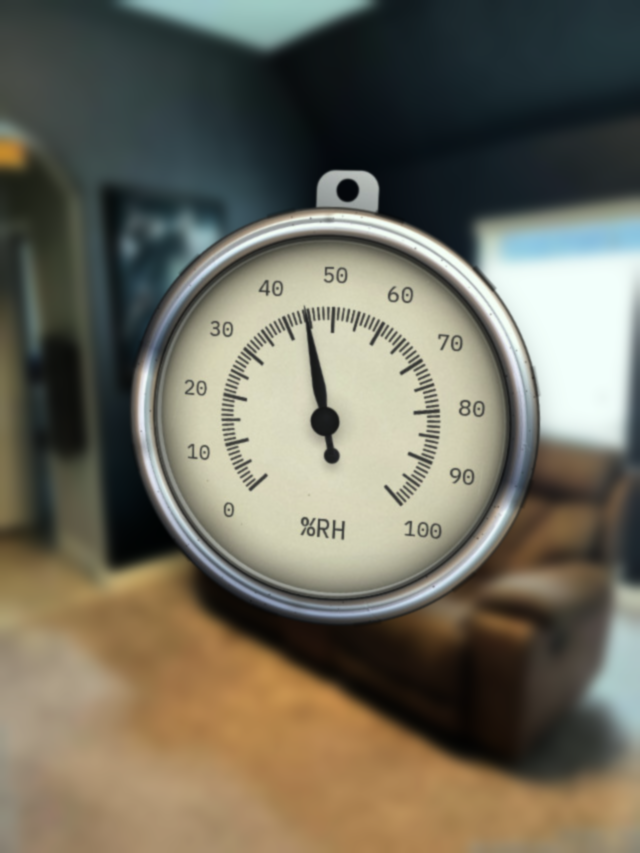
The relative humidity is 45,%
